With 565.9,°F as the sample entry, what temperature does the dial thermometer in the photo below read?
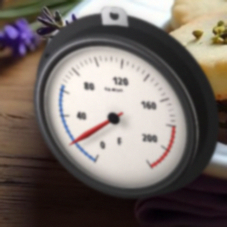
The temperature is 20,°F
